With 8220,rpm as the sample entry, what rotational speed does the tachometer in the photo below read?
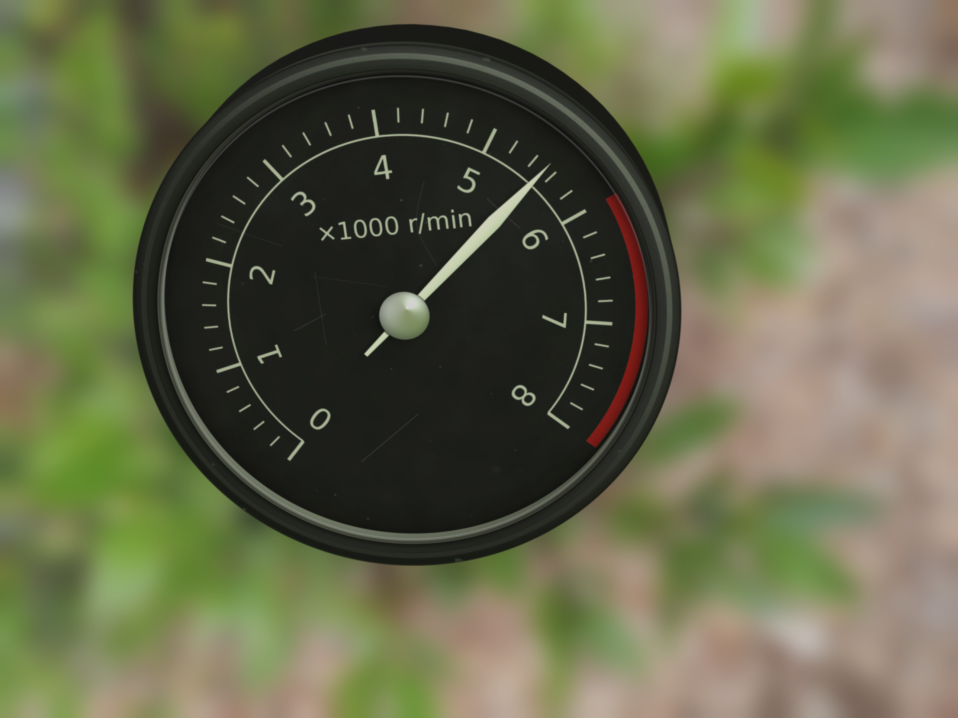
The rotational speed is 5500,rpm
